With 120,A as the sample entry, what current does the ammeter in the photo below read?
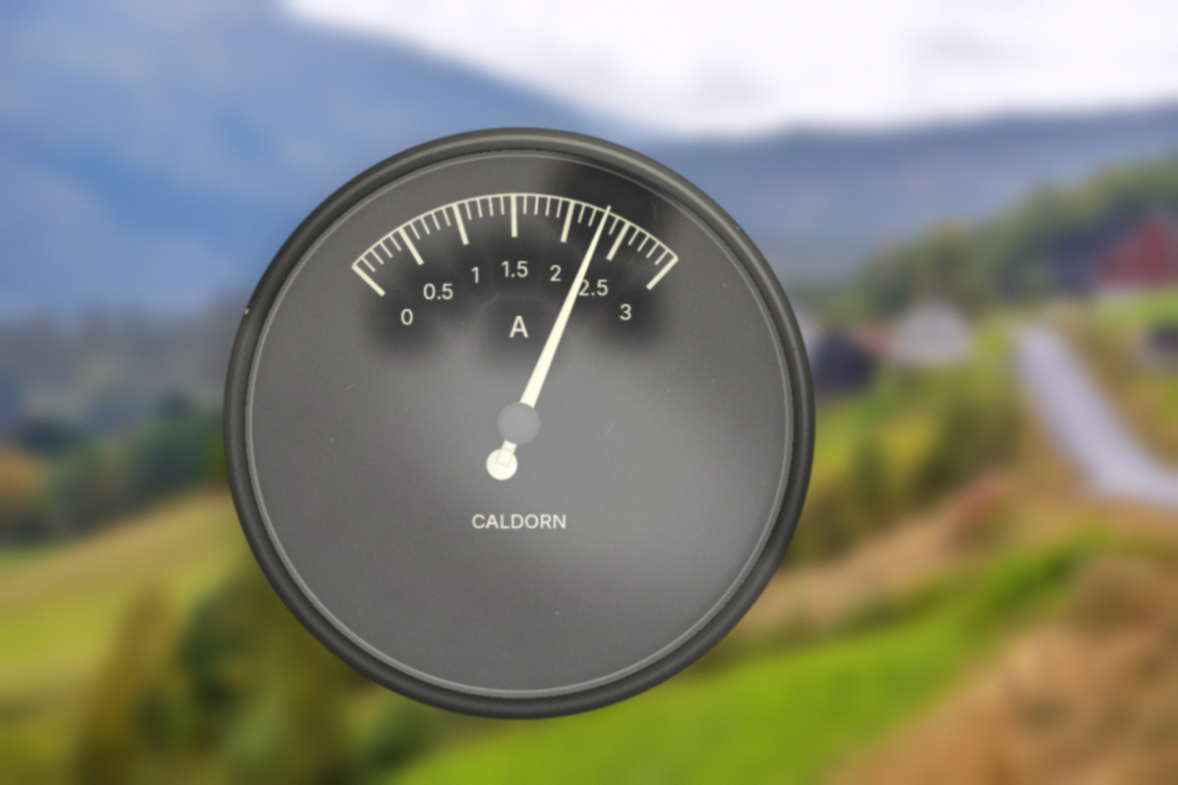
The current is 2.3,A
